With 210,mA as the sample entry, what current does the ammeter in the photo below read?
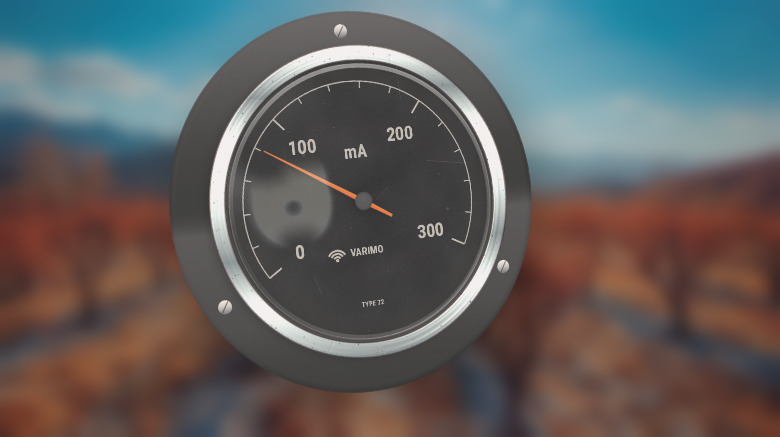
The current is 80,mA
